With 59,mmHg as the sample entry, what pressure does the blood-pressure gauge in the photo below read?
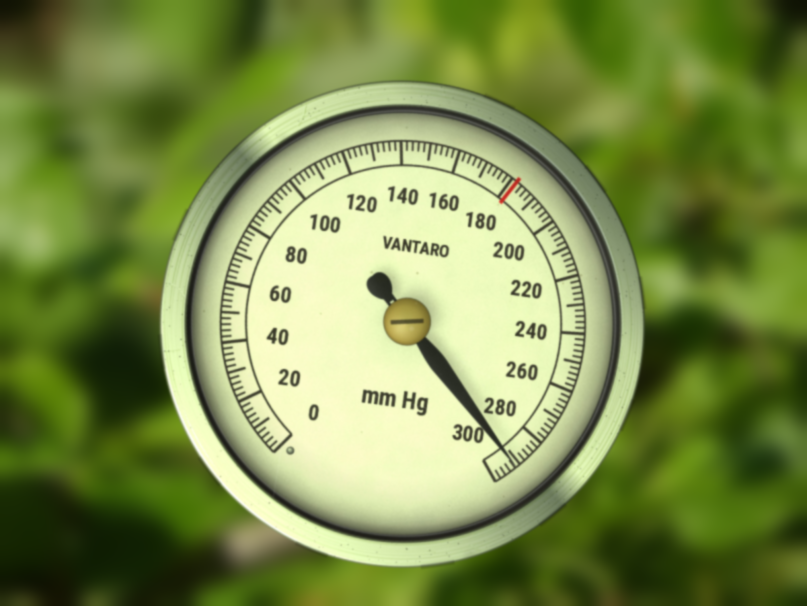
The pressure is 292,mmHg
